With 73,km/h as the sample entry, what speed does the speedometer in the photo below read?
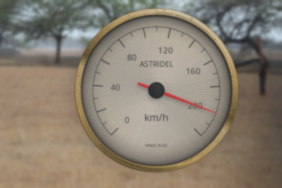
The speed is 200,km/h
